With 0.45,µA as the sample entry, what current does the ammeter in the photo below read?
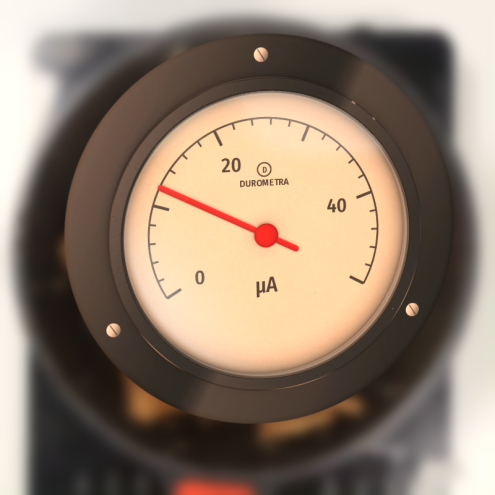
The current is 12,µA
